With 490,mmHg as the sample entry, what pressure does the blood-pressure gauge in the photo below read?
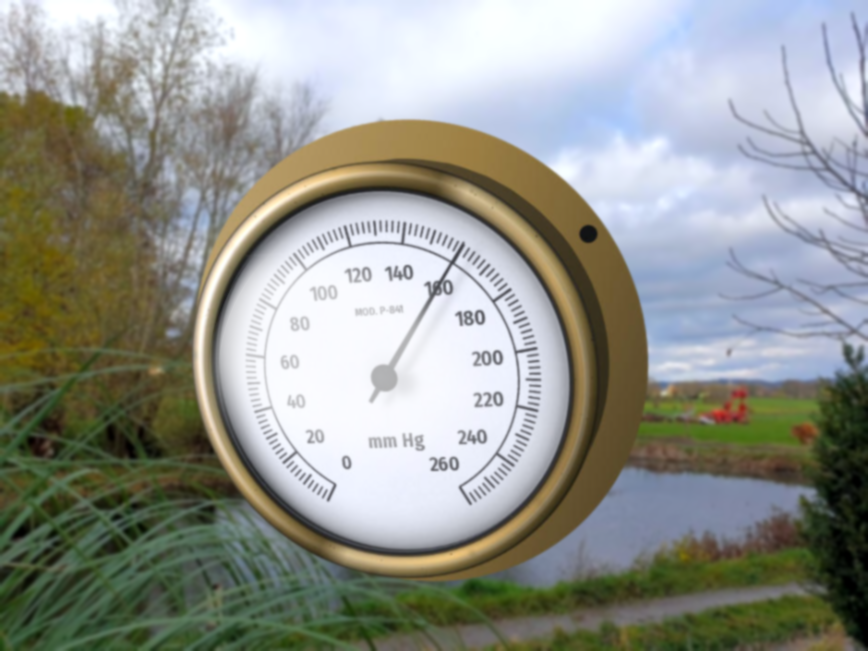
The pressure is 160,mmHg
